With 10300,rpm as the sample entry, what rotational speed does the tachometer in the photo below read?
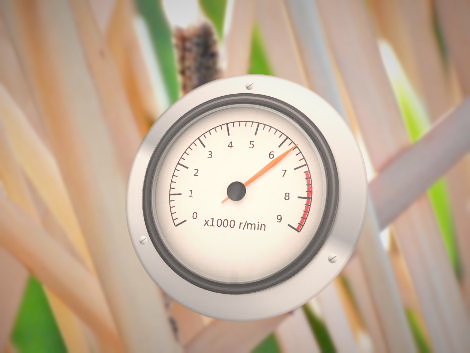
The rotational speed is 6400,rpm
